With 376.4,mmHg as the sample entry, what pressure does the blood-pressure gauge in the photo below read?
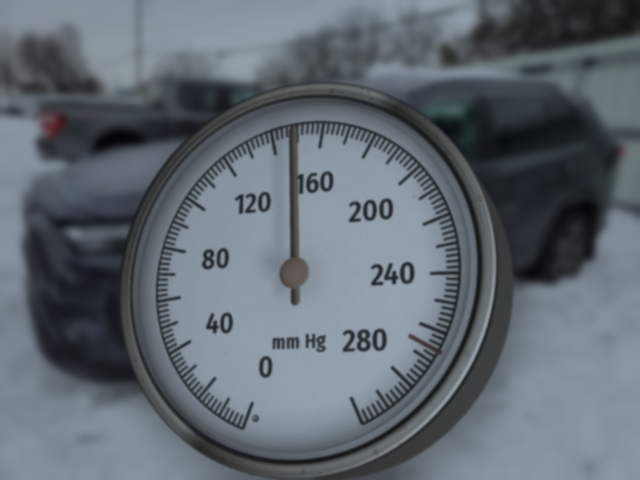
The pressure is 150,mmHg
